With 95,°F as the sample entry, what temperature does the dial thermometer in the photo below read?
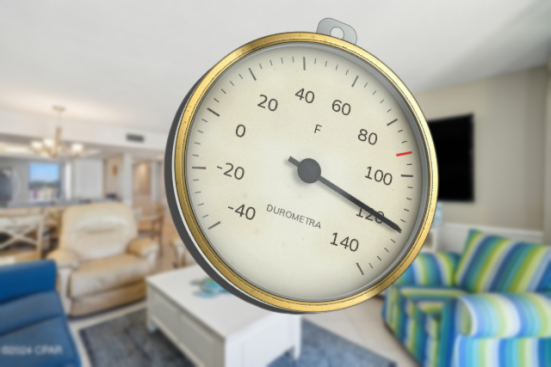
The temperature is 120,°F
